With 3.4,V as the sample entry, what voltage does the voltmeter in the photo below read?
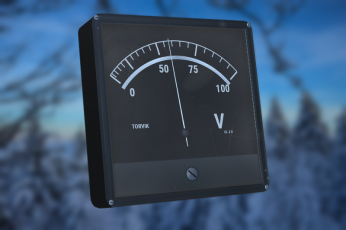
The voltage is 57.5,V
